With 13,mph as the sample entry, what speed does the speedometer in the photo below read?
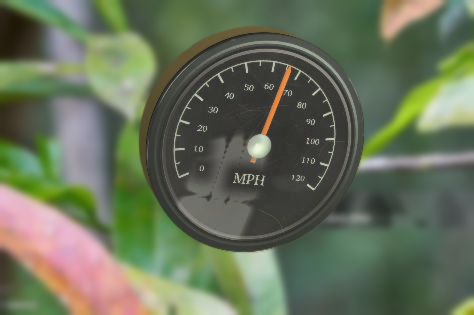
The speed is 65,mph
